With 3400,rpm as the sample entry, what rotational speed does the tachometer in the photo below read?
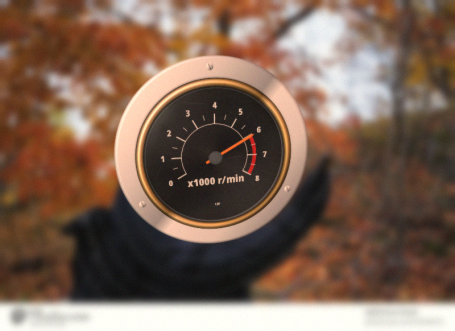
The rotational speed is 6000,rpm
